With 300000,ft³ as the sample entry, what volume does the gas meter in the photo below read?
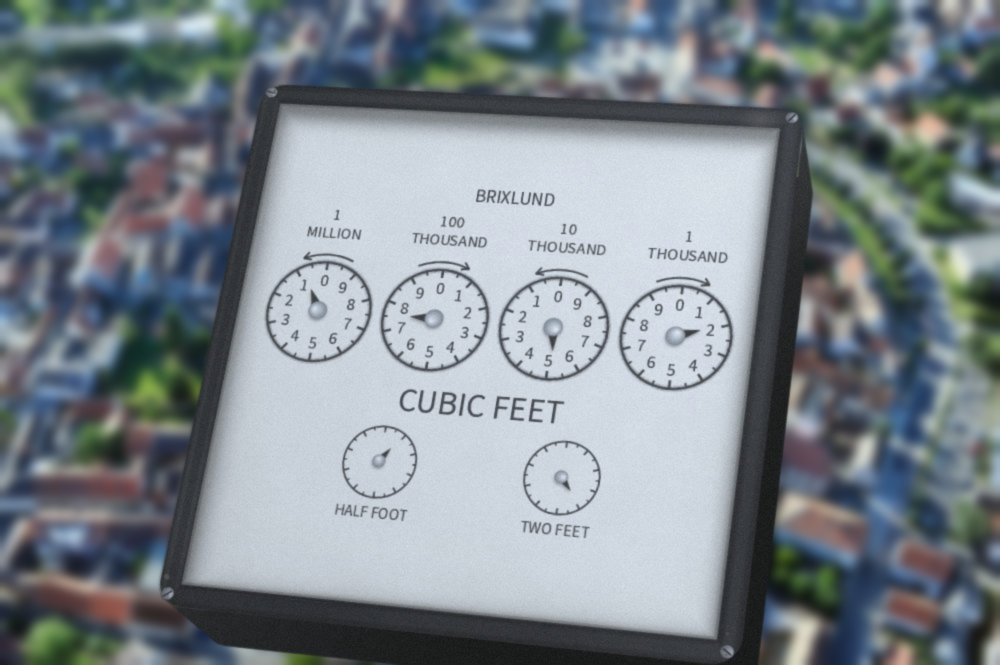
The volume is 75200,ft³
